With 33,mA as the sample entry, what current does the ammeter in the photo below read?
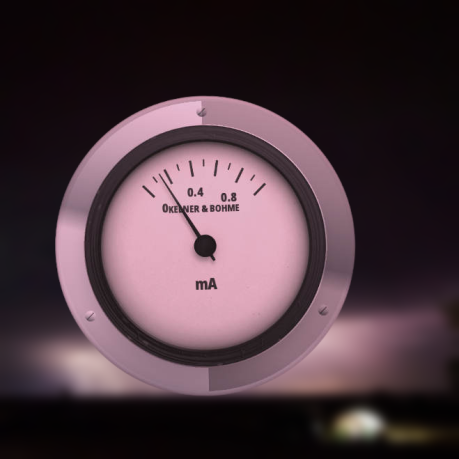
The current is 0.15,mA
